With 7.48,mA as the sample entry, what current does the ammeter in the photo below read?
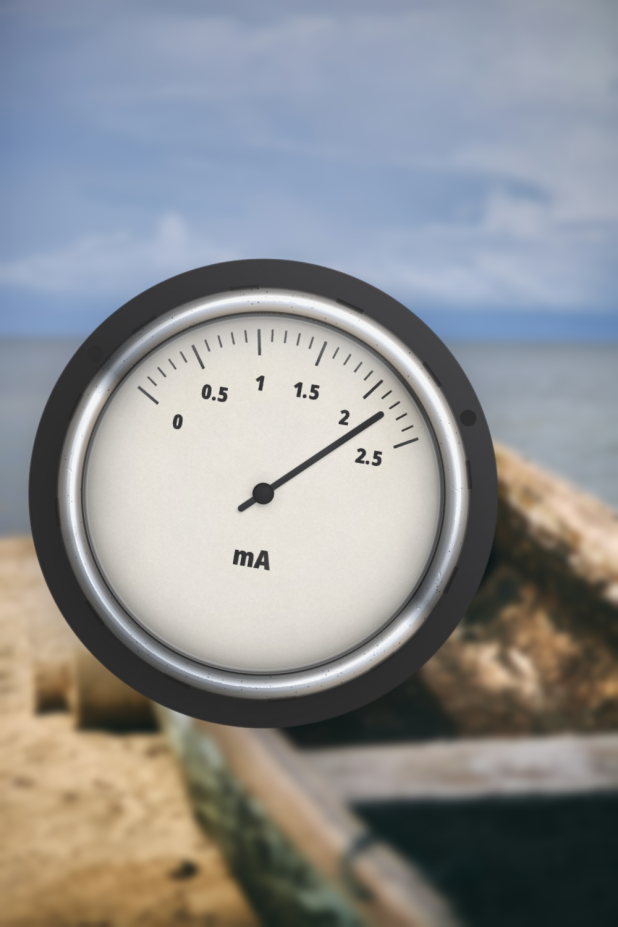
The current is 2.2,mA
